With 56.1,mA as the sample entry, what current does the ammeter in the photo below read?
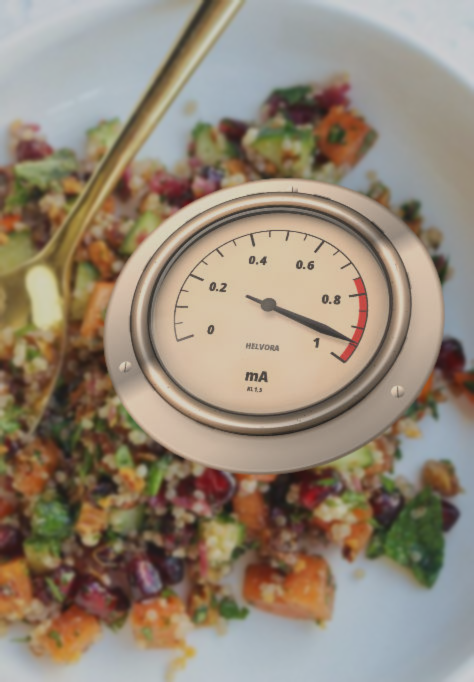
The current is 0.95,mA
